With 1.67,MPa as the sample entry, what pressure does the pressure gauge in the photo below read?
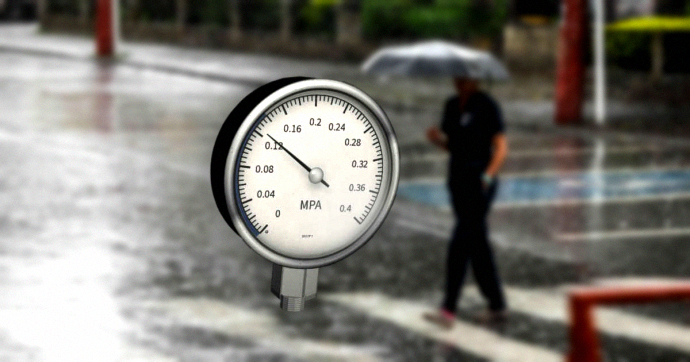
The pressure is 0.125,MPa
